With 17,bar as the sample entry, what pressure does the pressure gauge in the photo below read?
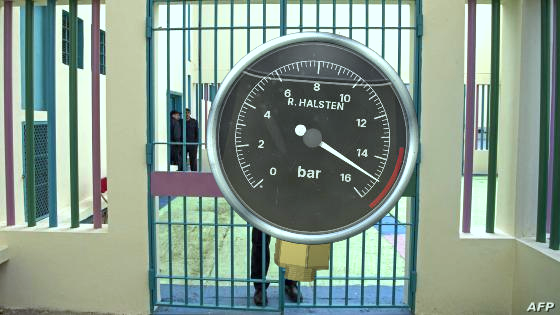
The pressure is 15,bar
